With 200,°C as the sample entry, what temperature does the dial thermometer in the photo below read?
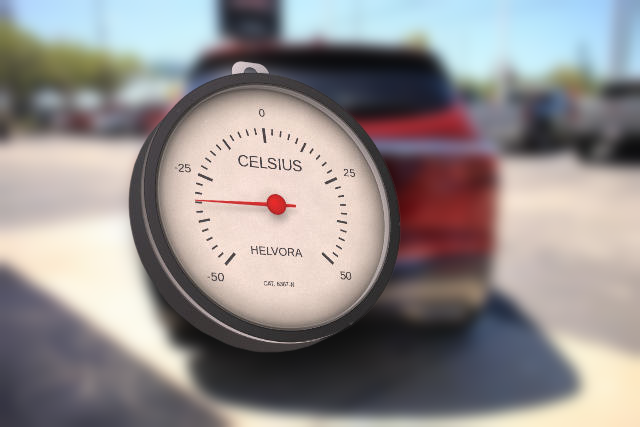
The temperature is -32.5,°C
